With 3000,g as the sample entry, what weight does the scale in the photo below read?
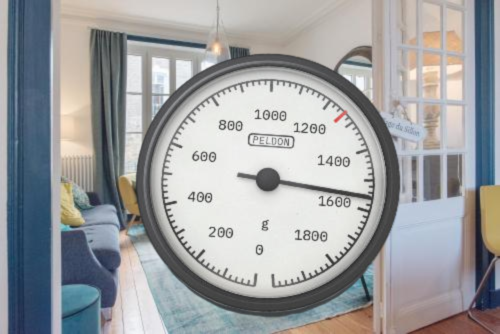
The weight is 1560,g
